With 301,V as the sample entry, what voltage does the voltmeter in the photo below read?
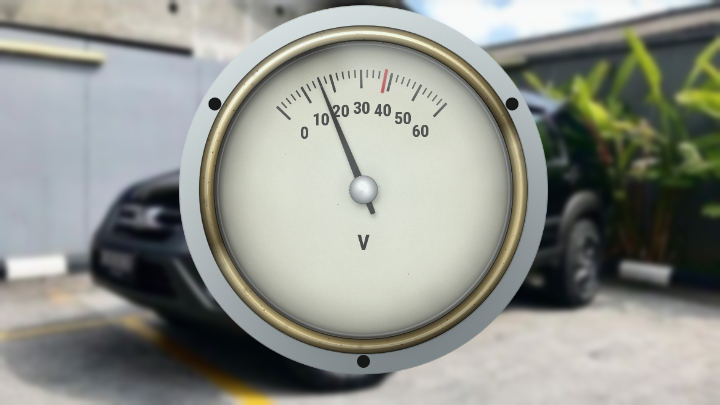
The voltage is 16,V
